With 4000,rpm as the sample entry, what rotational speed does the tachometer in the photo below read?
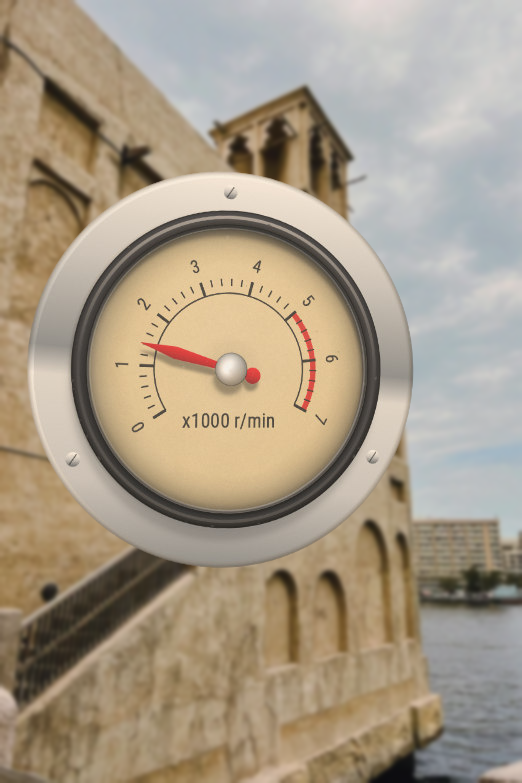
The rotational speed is 1400,rpm
